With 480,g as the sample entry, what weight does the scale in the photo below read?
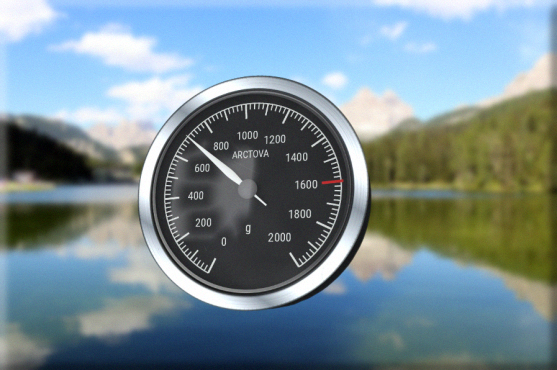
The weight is 700,g
